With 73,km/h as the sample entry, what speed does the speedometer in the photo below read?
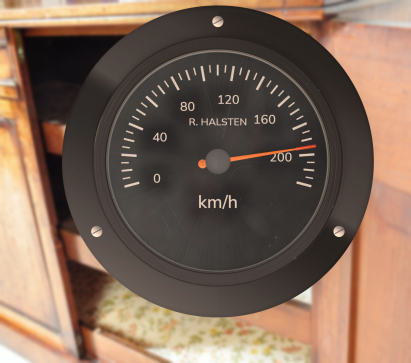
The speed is 195,km/h
